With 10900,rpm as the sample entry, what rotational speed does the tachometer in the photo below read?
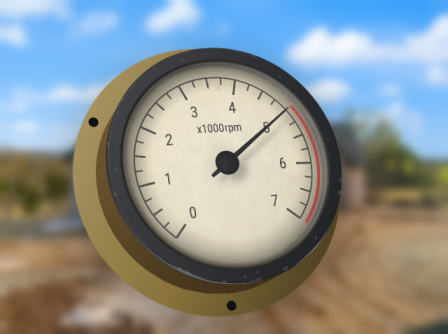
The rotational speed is 5000,rpm
